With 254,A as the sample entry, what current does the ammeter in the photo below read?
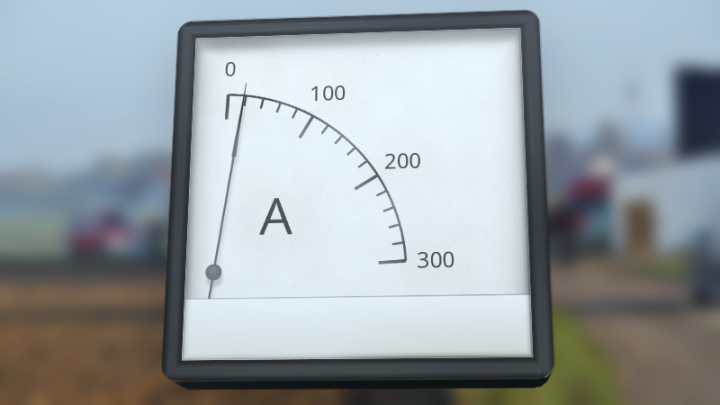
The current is 20,A
